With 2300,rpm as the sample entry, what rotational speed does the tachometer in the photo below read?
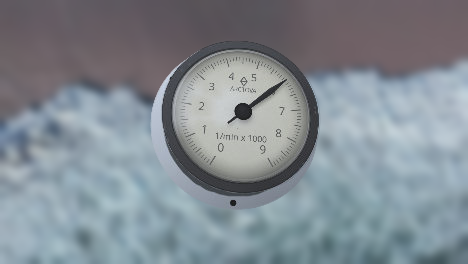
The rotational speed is 6000,rpm
